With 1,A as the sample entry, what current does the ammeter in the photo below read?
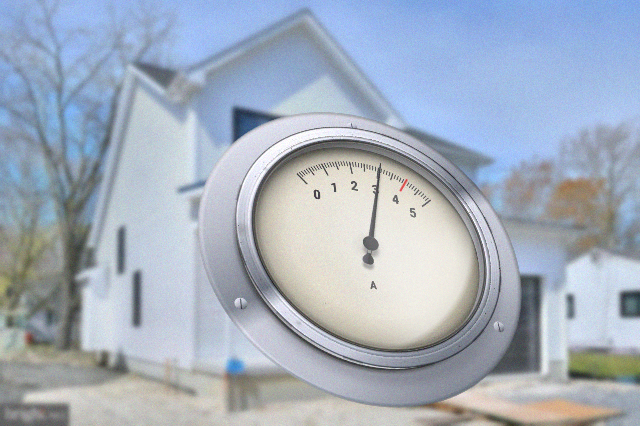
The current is 3,A
